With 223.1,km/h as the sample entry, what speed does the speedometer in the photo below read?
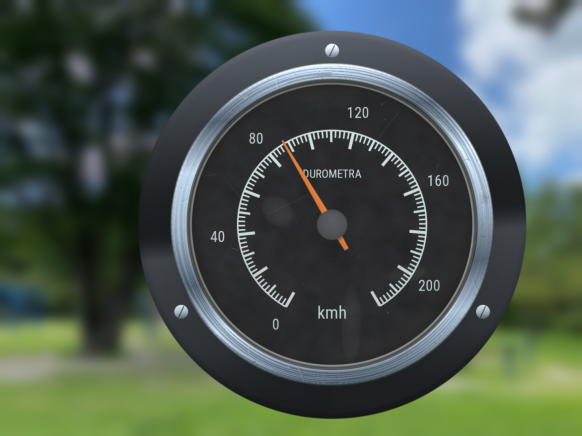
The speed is 88,km/h
